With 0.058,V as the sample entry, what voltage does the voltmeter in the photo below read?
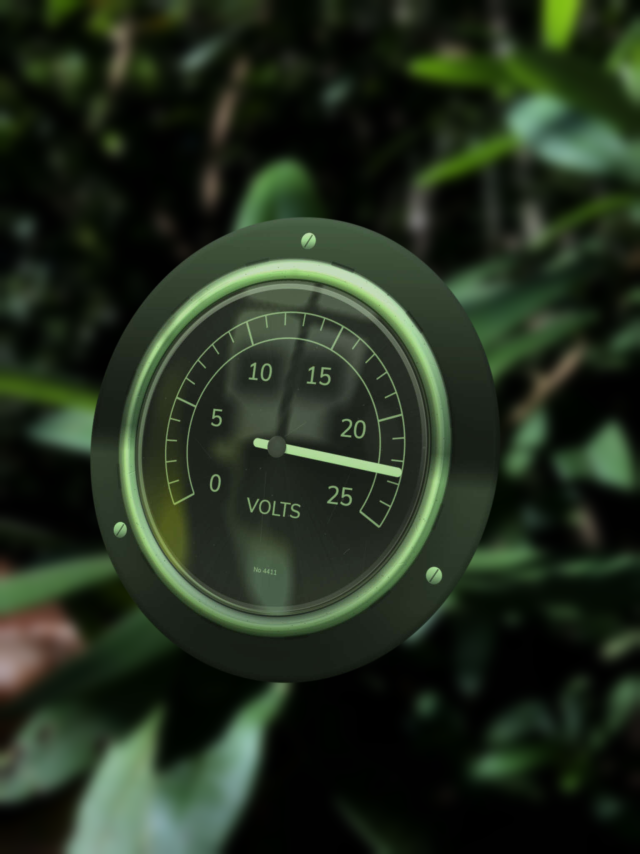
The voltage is 22.5,V
